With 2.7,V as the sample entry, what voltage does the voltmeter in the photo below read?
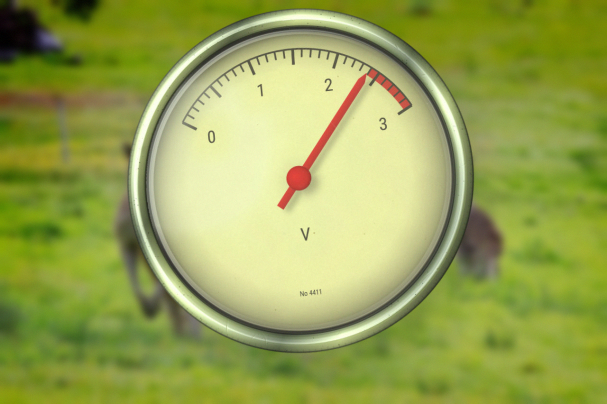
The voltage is 2.4,V
